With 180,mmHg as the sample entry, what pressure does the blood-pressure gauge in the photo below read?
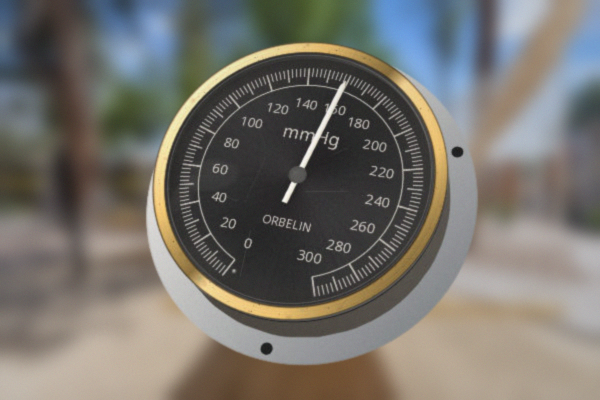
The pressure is 160,mmHg
